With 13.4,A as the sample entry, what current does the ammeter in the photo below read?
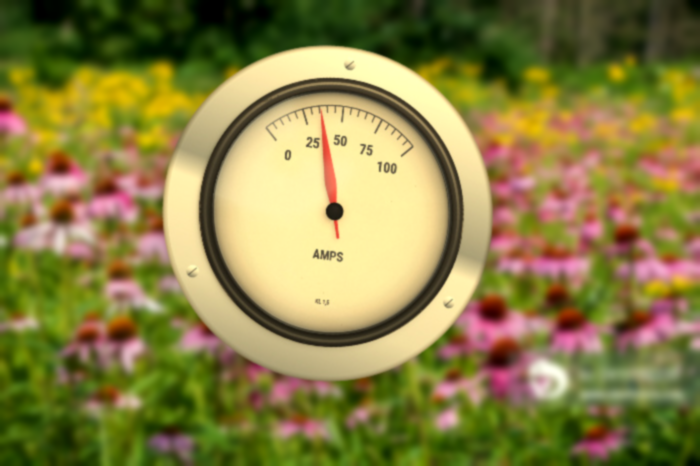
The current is 35,A
